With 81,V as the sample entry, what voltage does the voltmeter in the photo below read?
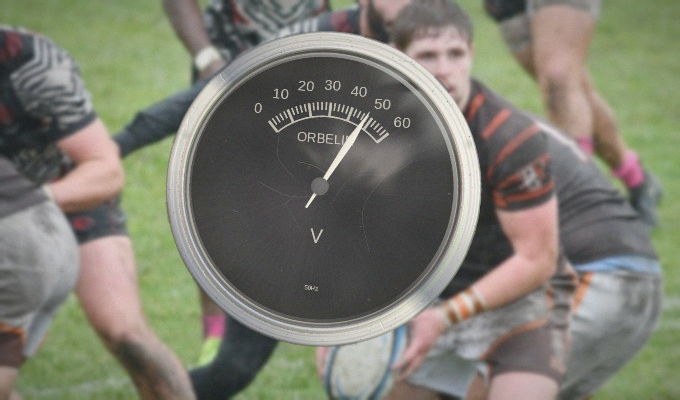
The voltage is 48,V
